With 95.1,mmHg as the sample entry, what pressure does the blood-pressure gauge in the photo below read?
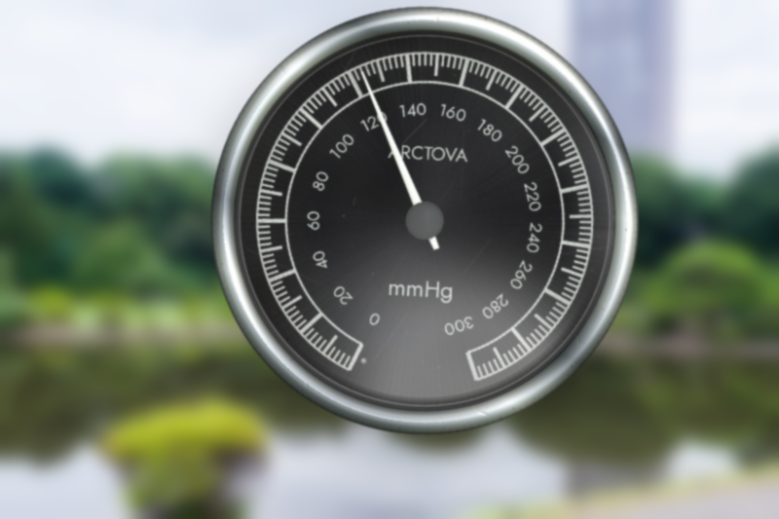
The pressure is 124,mmHg
